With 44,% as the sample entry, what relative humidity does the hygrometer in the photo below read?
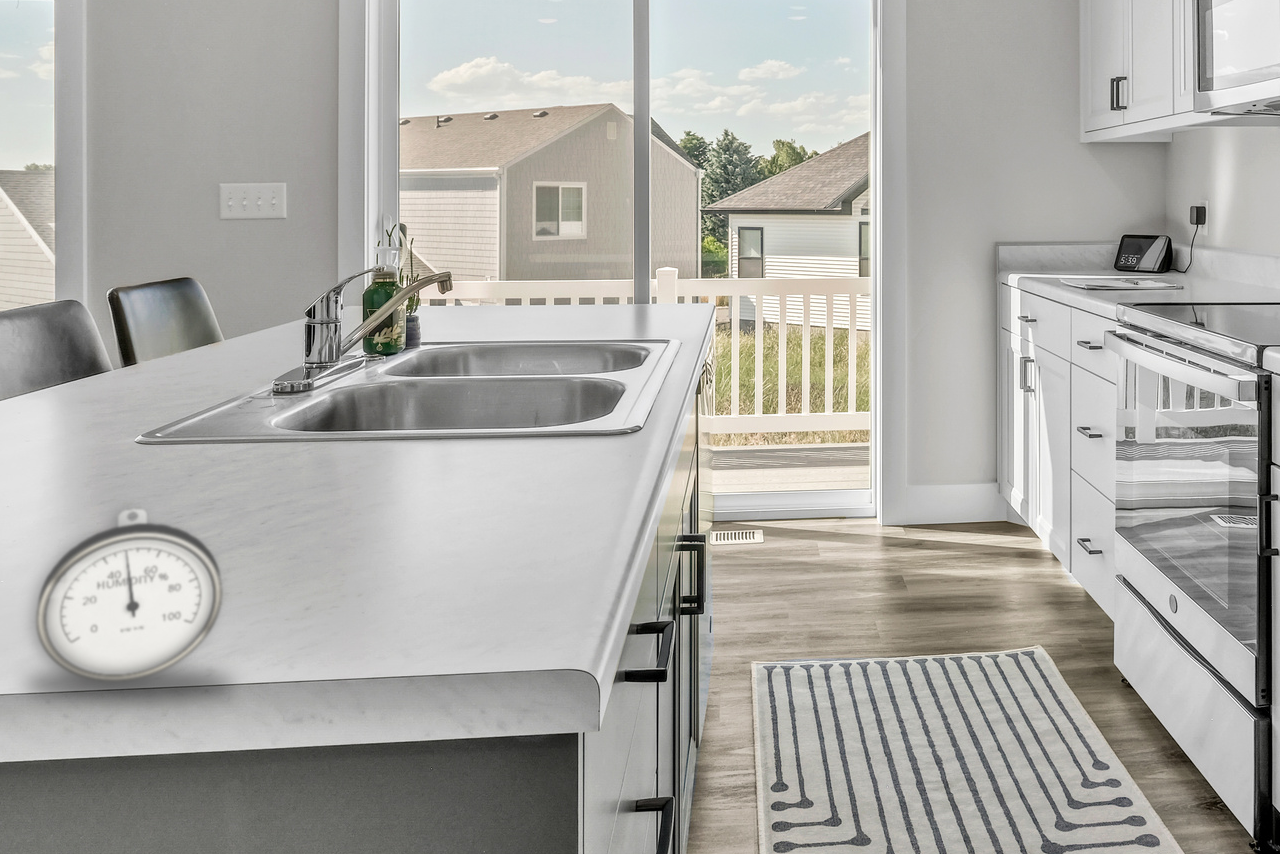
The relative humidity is 48,%
